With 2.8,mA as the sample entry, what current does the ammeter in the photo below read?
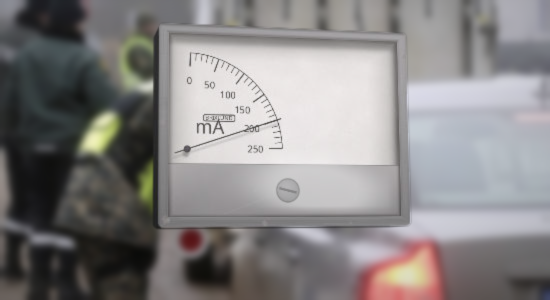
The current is 200,mA
